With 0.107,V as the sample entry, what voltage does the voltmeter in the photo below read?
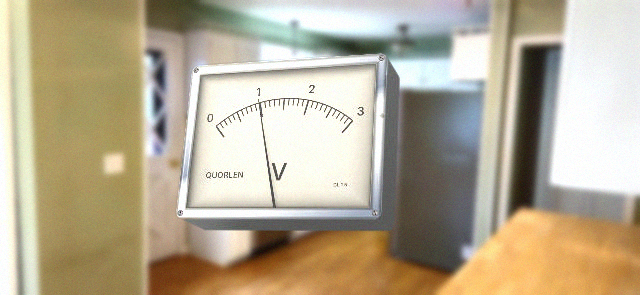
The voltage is 1,V
